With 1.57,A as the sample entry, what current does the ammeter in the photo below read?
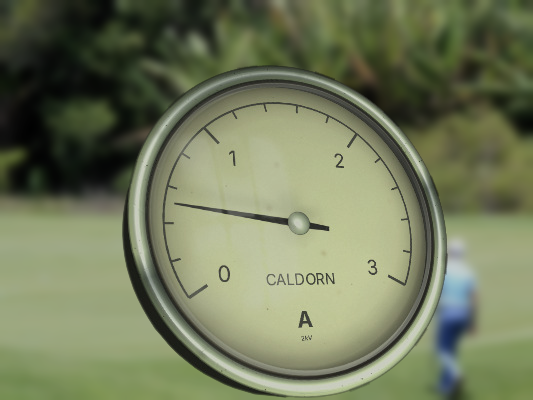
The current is 0.5,A
